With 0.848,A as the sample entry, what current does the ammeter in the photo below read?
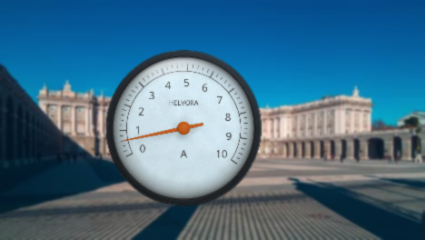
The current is 0.6,A
